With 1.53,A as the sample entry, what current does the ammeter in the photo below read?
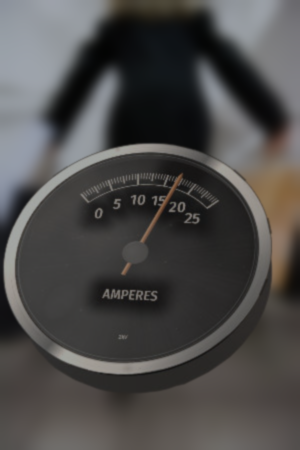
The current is 17.5,A
